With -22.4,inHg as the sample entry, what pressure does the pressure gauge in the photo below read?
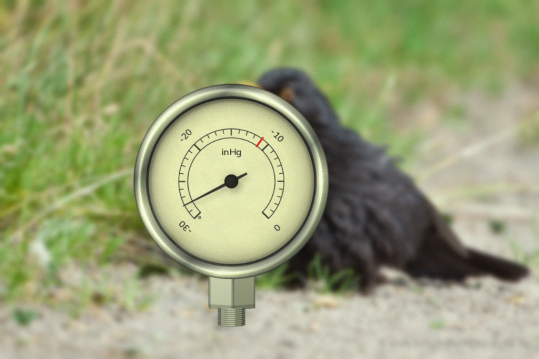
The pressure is -28,inHg
